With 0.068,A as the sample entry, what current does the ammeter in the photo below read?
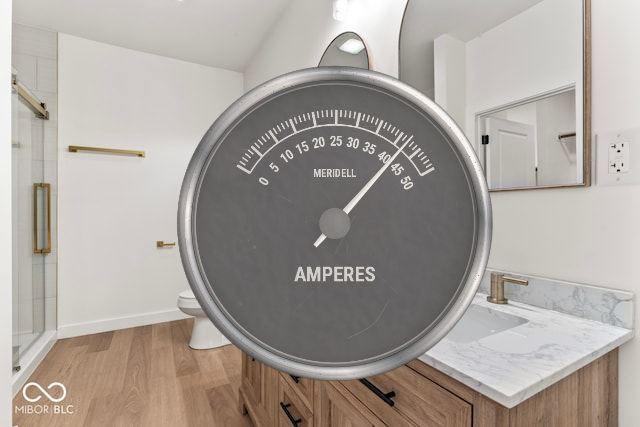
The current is 42,A
